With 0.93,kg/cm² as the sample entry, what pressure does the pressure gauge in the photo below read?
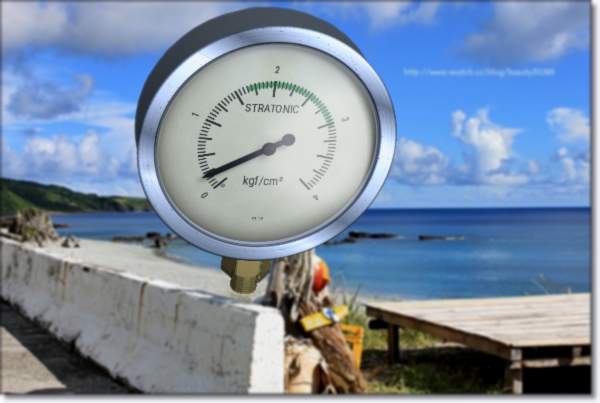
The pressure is 0.25,kg/cm²
